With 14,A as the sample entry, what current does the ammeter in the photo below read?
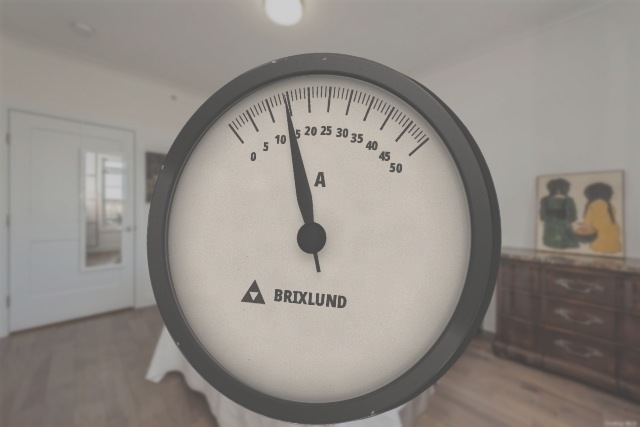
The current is 15,A
